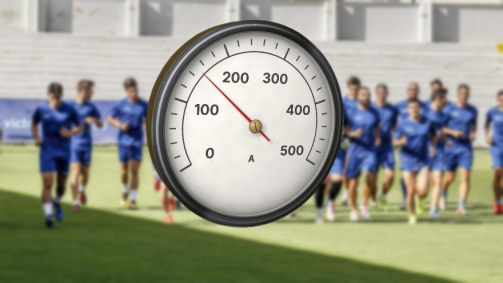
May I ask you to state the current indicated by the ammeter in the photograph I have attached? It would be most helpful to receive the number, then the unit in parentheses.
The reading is 150 (A)
